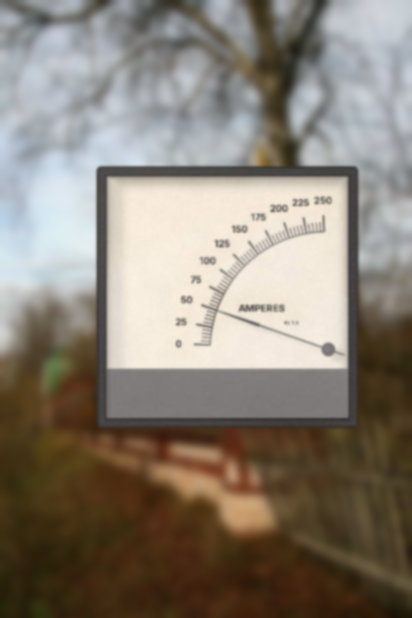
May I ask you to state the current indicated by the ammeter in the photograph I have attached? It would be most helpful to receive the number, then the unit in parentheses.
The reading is 50 (A)
